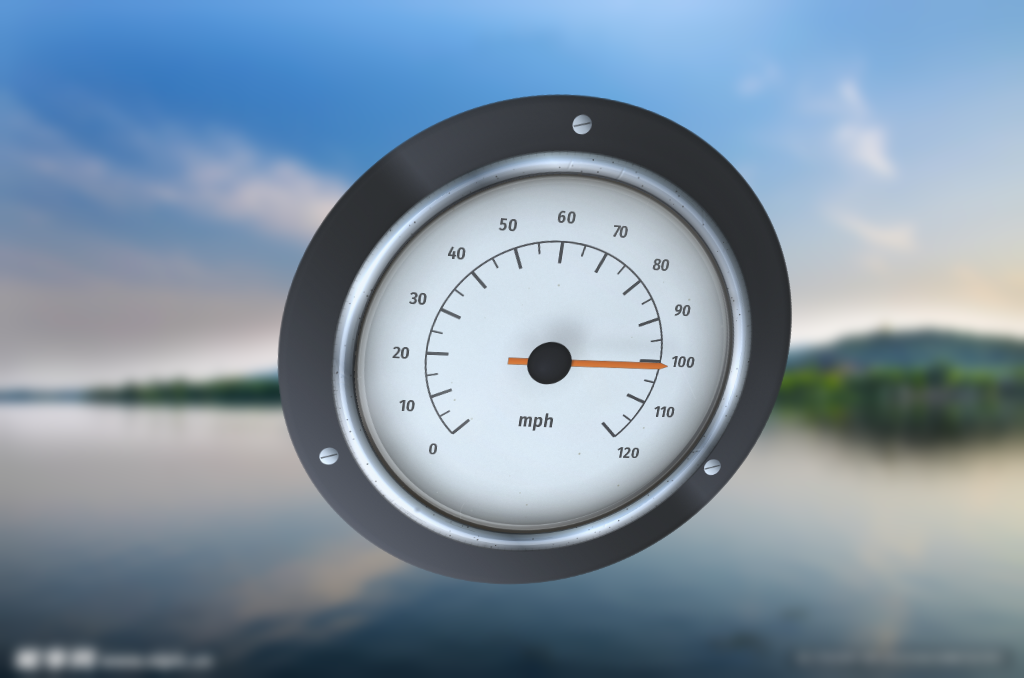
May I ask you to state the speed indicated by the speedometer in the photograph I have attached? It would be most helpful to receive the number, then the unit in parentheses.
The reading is 100 (mph)
